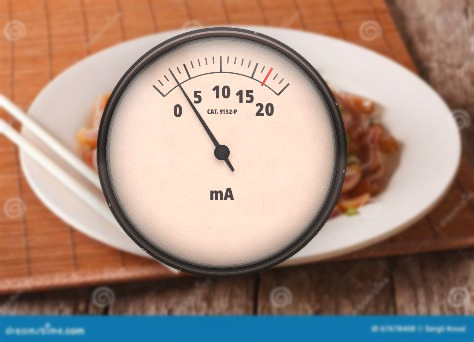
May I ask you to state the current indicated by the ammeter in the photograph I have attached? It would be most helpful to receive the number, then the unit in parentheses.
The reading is 3 (mA)
